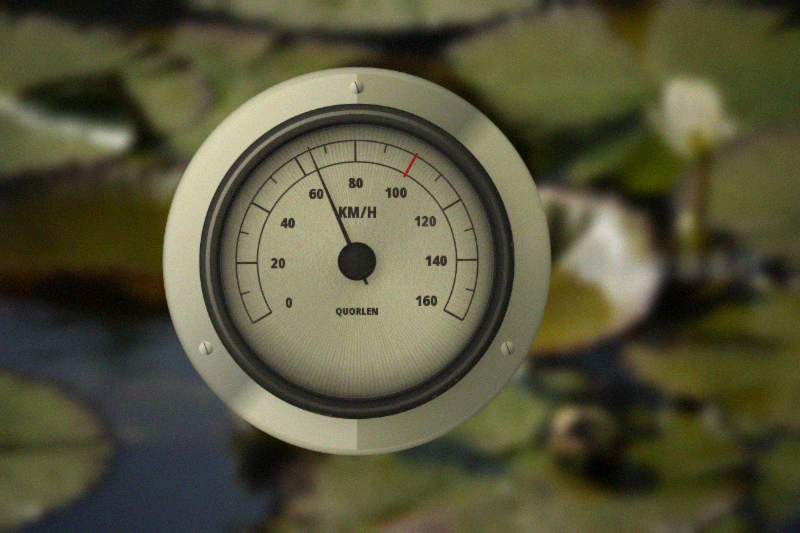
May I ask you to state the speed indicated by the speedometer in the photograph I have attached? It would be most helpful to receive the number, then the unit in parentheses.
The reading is 65 (km/h)
